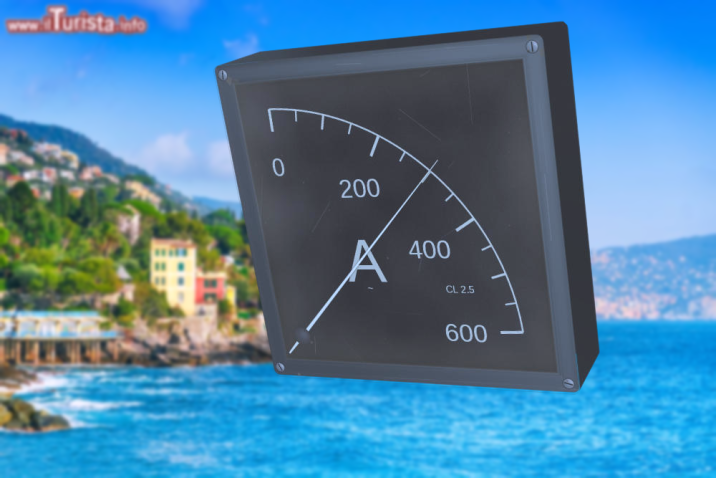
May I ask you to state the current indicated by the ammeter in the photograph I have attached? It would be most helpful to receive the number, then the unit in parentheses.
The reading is 300 (A)
